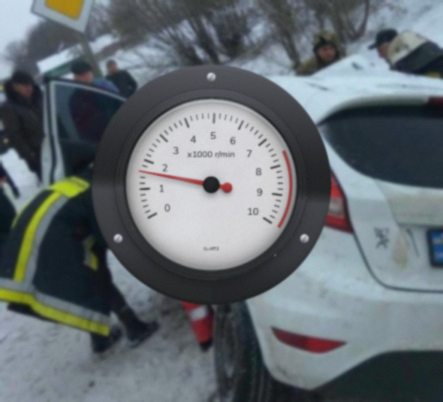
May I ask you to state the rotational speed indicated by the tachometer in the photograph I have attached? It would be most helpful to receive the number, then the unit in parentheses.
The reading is 1600 (rpm)
